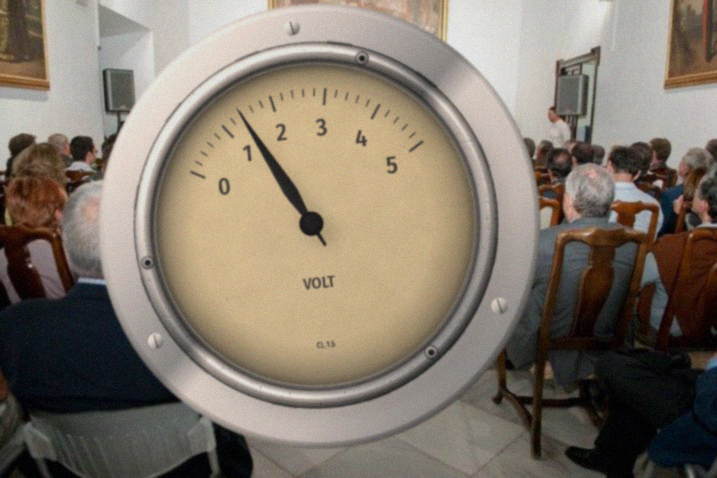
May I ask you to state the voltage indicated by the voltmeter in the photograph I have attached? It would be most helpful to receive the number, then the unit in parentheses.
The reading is 1.4 (V)
